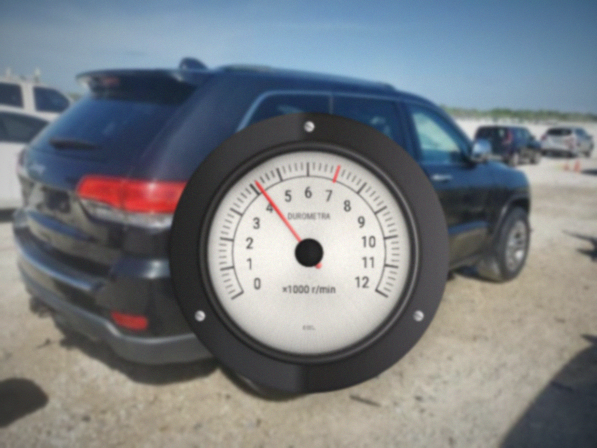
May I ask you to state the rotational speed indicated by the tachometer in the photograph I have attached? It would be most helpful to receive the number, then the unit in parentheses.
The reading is 4200 (rpm)
